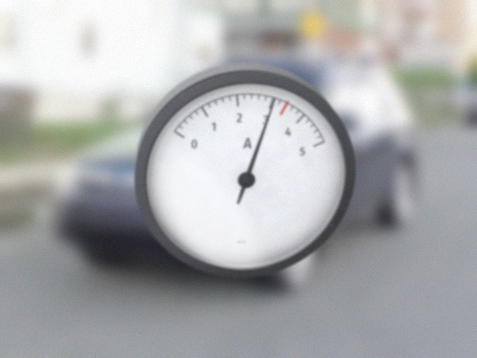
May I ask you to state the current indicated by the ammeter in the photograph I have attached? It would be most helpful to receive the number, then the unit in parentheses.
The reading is 3 (A)
